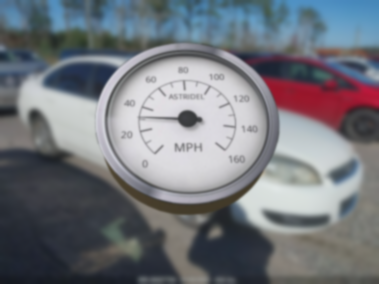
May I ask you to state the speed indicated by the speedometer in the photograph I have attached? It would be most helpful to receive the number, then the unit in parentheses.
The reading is 30 (mph)
